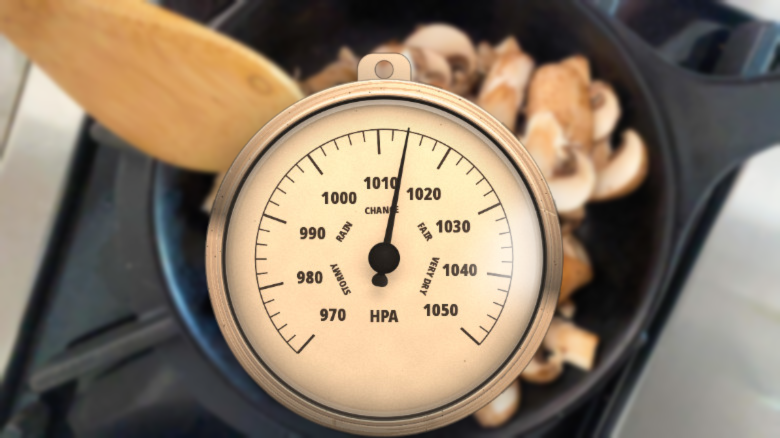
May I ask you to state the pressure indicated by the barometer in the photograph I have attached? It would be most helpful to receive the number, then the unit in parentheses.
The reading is 1014 (hPa)
